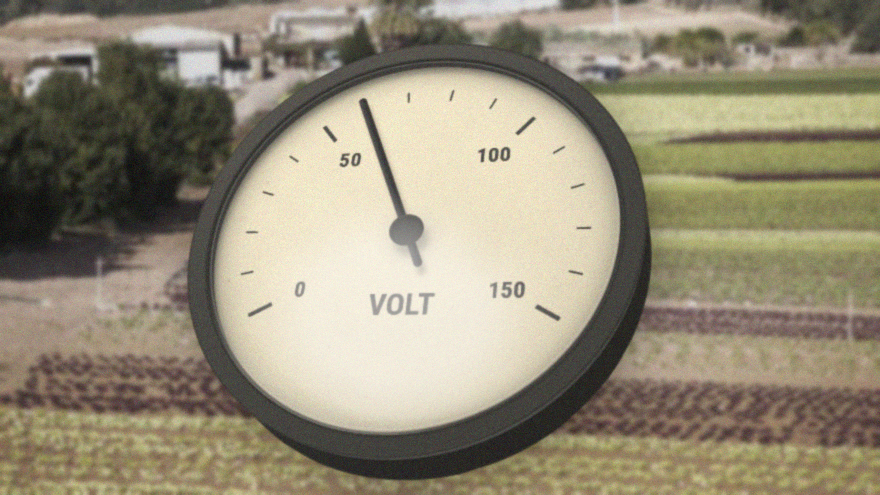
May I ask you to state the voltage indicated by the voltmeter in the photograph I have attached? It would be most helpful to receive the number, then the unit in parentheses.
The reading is 60 (V)
